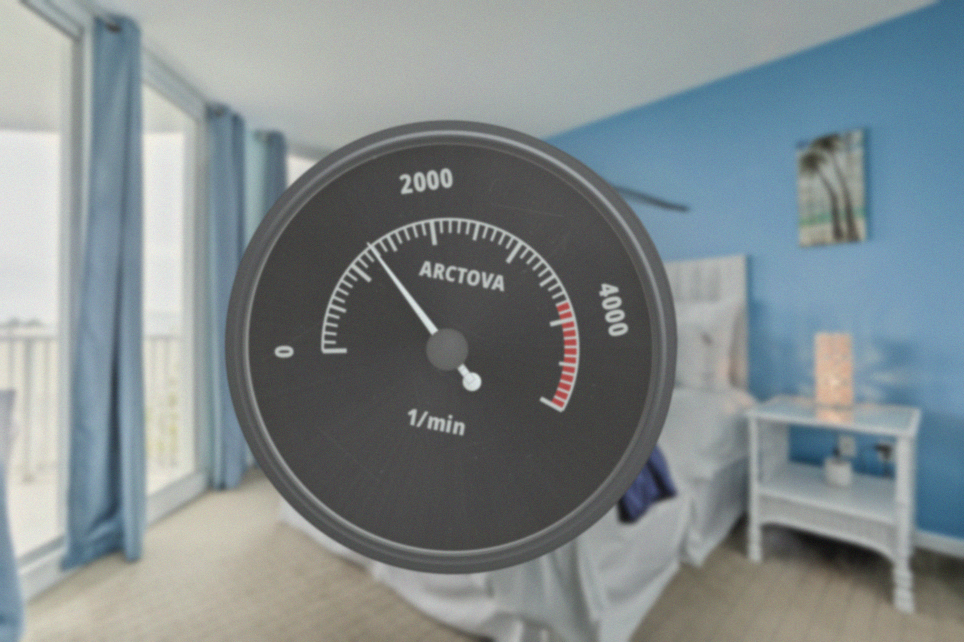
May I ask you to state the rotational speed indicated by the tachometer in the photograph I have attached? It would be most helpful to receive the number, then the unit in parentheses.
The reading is 1300 (rpm)
